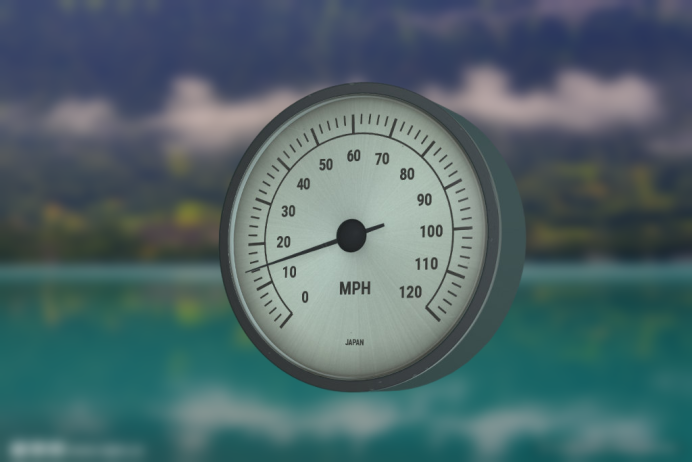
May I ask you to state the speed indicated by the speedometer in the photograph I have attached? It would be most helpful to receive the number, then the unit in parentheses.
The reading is 14 (mph)
